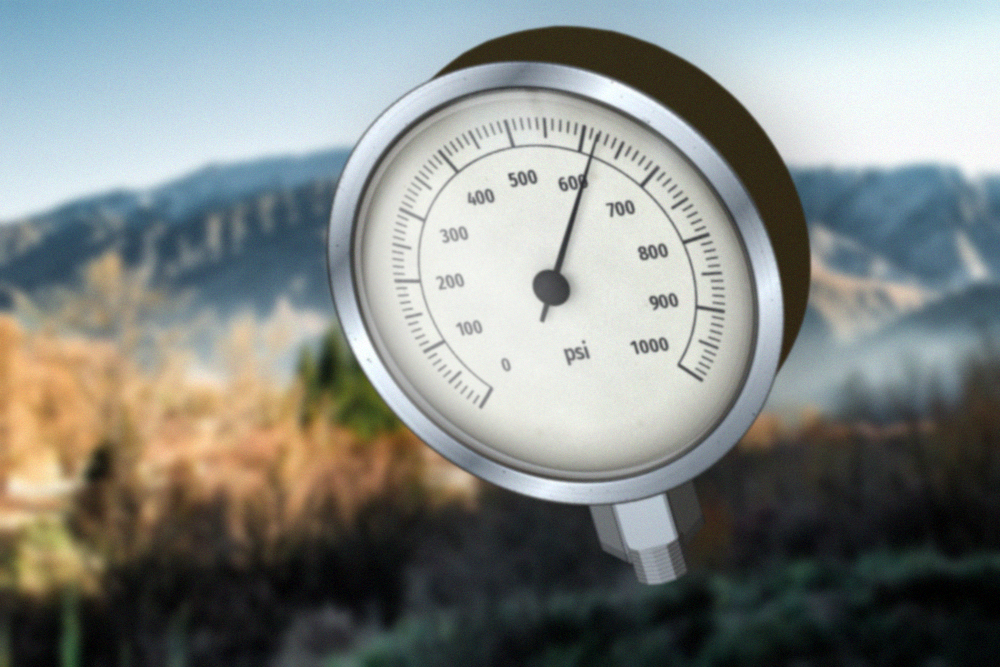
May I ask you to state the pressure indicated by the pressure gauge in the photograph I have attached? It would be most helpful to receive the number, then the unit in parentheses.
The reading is 620 (psi)
